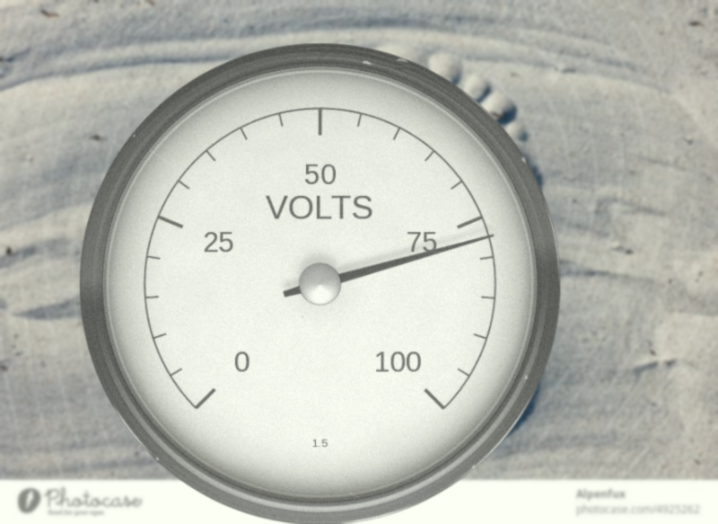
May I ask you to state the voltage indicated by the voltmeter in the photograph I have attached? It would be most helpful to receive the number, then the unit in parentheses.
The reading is 77.5 (V)
